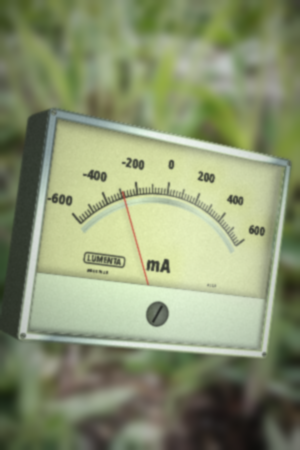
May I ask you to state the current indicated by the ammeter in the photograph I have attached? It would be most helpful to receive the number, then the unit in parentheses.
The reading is -300 (mA)
